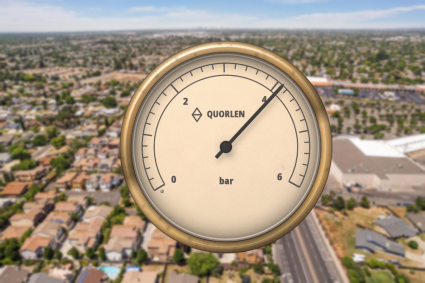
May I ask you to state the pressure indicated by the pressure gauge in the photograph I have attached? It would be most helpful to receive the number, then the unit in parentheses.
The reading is 4.1 (bar)
